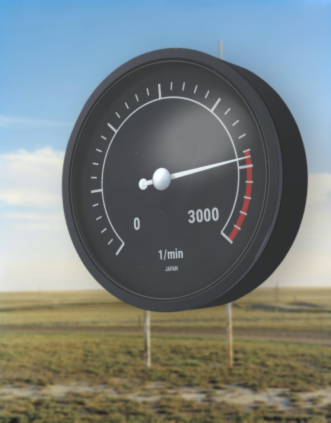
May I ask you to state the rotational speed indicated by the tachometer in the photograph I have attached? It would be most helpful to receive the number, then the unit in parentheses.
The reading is 2450 (rpm)
